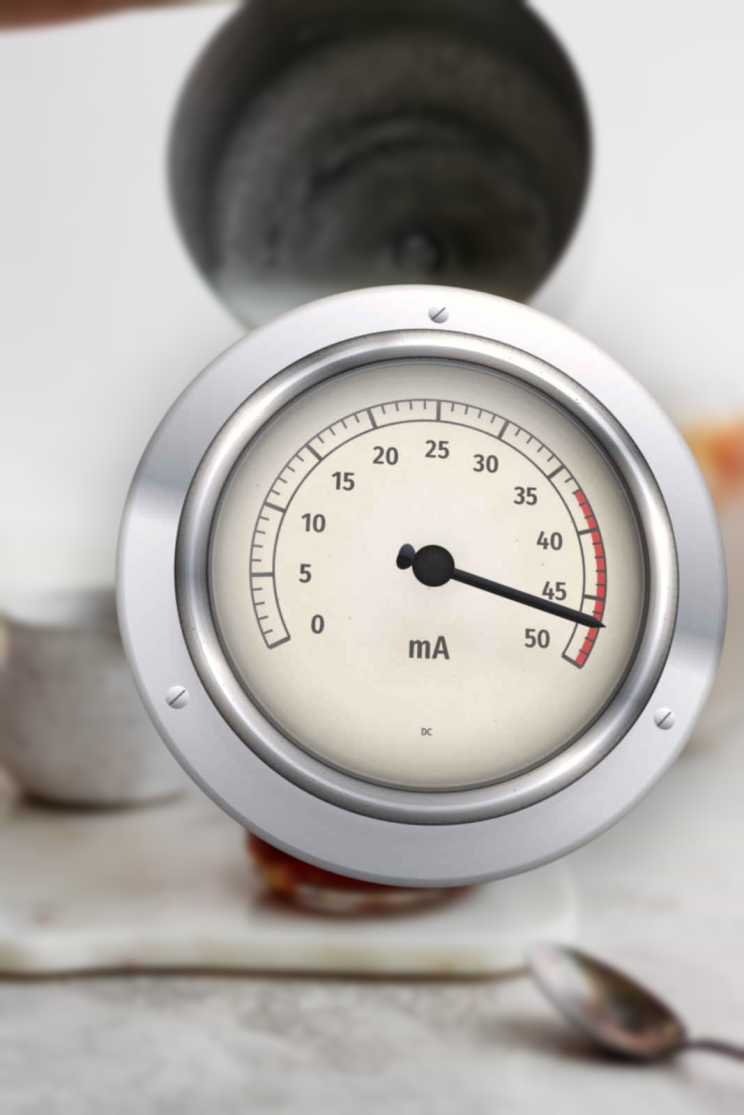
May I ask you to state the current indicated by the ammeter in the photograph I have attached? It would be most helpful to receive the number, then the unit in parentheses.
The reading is 47 (mA)
